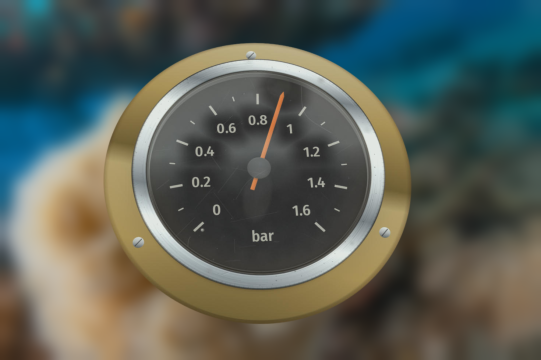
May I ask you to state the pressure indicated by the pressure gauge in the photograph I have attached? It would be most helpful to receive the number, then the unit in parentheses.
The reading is 0.9 (bar)
